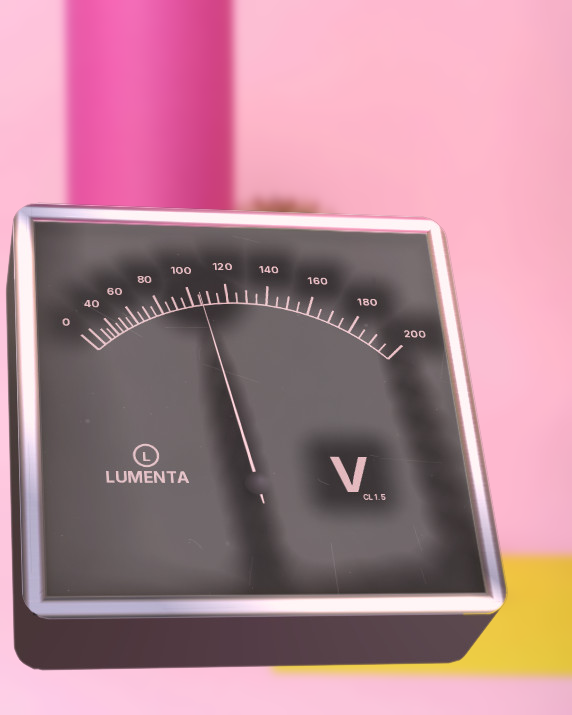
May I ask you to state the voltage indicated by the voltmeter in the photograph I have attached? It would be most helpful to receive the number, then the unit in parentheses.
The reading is 105 (V)
